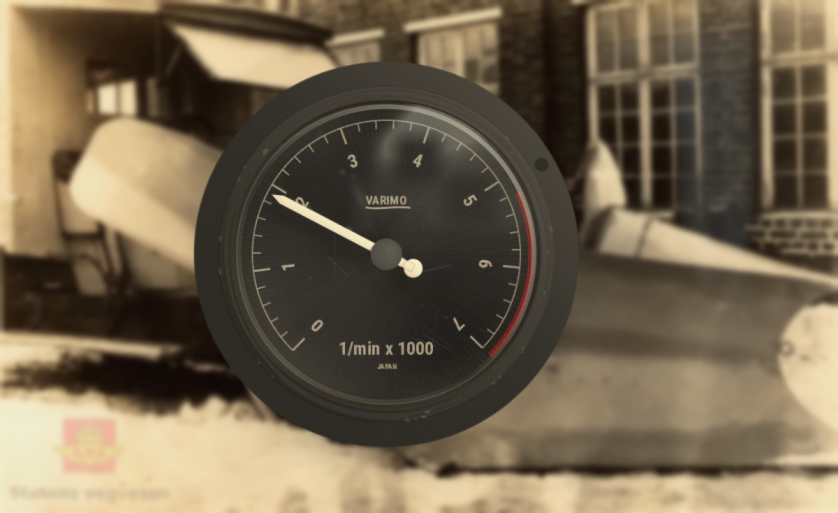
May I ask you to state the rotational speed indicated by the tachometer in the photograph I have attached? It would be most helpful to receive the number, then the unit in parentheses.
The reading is 1900 (rpm)
